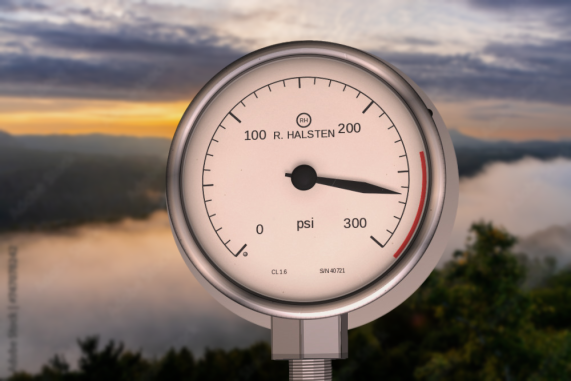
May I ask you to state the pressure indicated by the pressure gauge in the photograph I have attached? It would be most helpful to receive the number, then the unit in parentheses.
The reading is 265 (psi)
